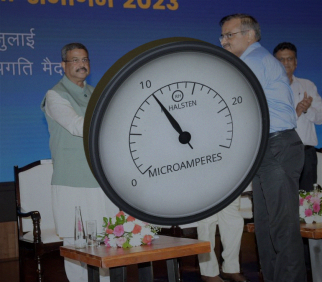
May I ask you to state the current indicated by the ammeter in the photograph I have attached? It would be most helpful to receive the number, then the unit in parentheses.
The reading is 10 (µA)
